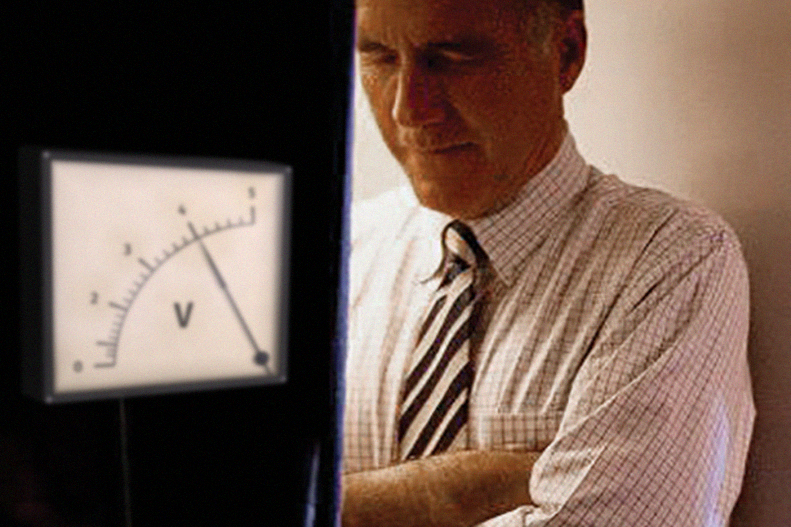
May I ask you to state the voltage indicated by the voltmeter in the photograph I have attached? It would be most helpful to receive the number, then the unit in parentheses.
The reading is 4 (V)
